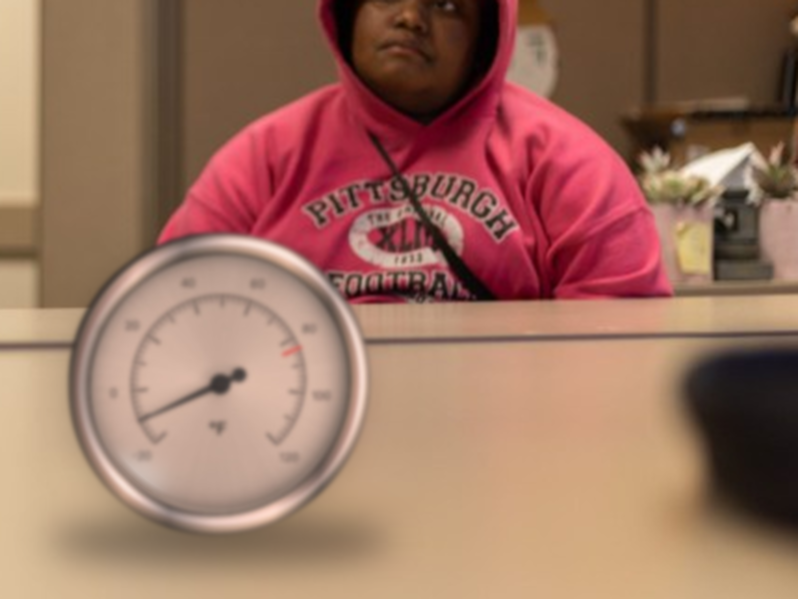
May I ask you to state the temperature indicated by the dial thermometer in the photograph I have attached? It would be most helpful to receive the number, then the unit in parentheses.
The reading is -10 (°F)
